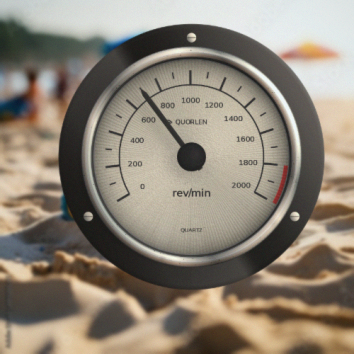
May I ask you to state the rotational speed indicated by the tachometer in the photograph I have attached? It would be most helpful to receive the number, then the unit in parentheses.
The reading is 700 (rpm)
